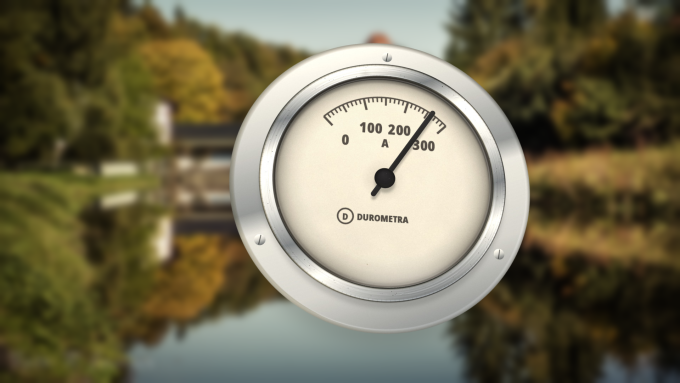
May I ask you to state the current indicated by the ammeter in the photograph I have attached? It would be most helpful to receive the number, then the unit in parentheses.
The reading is 260 (A)
